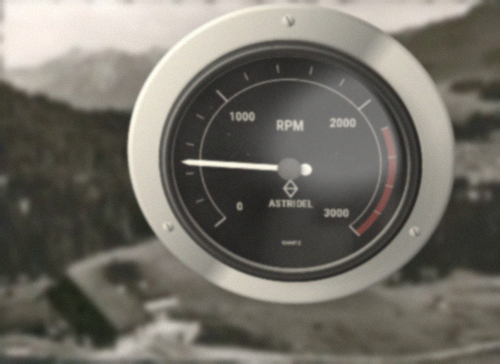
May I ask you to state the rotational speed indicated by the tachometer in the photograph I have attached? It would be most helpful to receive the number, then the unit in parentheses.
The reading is 500 (rpm)
